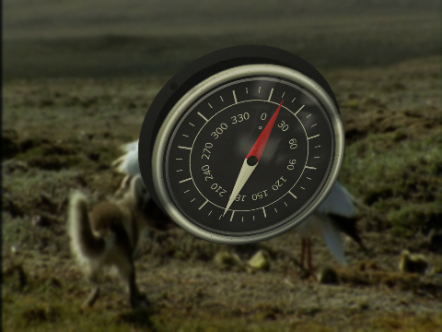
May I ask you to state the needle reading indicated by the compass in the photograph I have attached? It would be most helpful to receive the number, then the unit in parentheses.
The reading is 10 (°)
